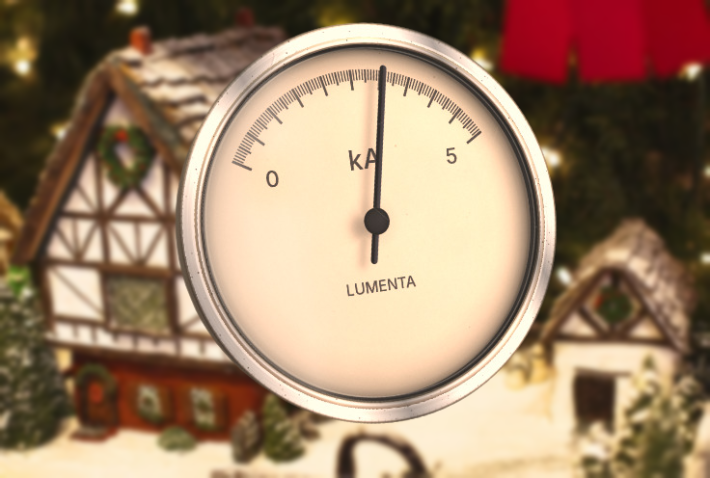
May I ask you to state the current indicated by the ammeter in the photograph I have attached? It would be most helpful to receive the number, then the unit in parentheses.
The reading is 3 (kA)
